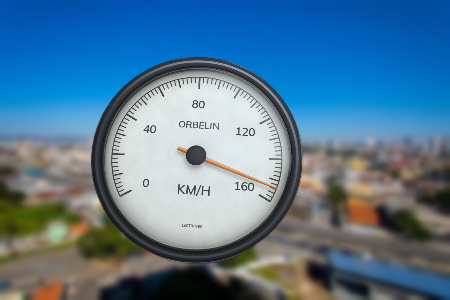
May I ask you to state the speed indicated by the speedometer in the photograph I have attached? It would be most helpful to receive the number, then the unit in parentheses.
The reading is 154 (km/h)
